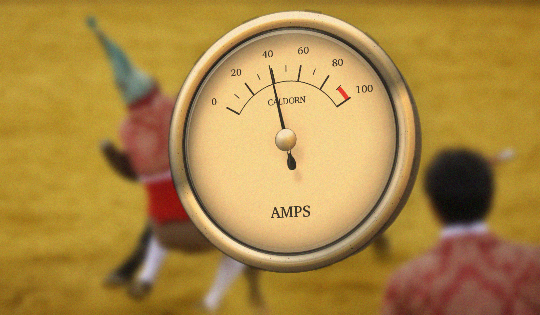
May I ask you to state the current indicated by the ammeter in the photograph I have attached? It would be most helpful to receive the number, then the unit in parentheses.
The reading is 40 (A)
